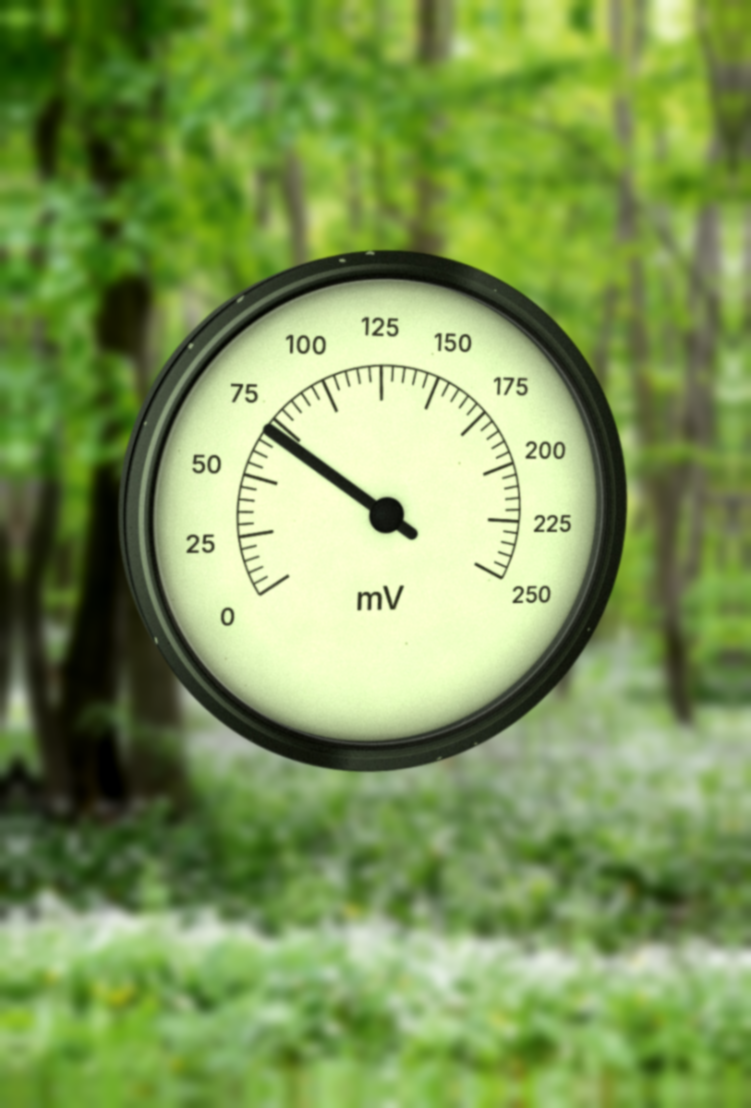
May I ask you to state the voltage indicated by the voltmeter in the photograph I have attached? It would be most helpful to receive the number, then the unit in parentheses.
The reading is 70 (mV)
